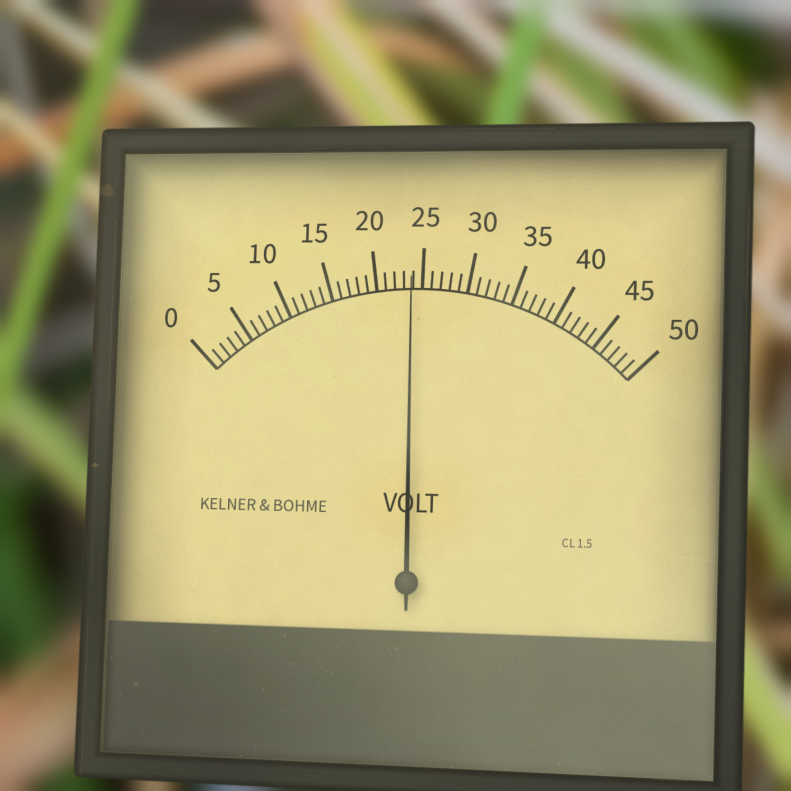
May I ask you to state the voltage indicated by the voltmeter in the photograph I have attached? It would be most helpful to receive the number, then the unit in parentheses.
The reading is 24 (V)
